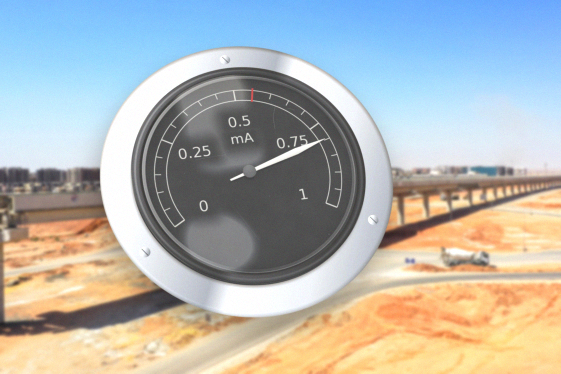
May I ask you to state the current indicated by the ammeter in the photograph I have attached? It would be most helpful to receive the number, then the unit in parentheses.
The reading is 0.8 (mA)
